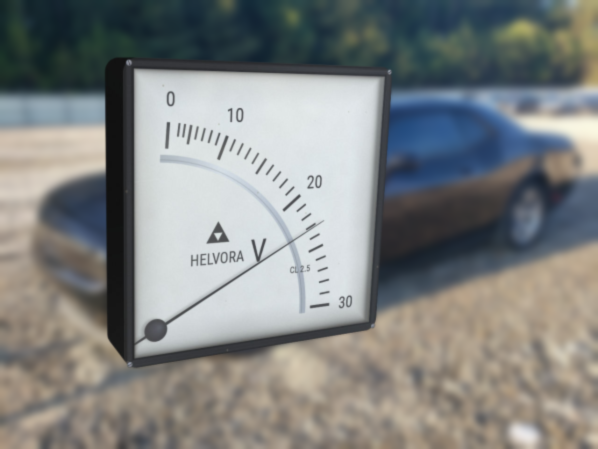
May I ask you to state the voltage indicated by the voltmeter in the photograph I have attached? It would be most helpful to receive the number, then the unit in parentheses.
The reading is 23 (V)
